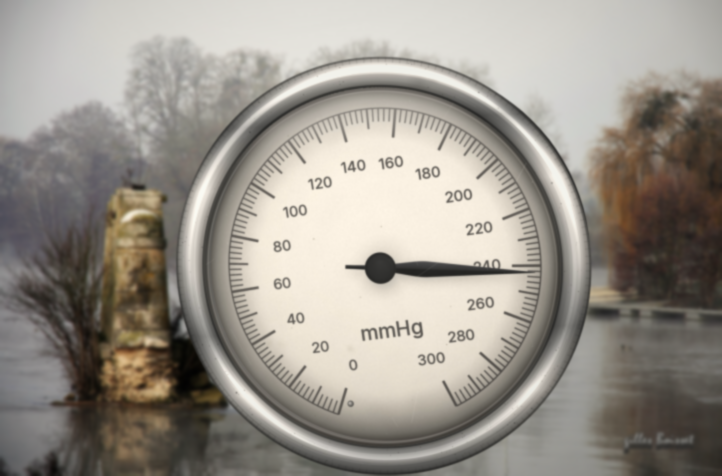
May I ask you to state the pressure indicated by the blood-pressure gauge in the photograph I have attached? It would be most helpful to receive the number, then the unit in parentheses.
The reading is 242 (mmHg)
